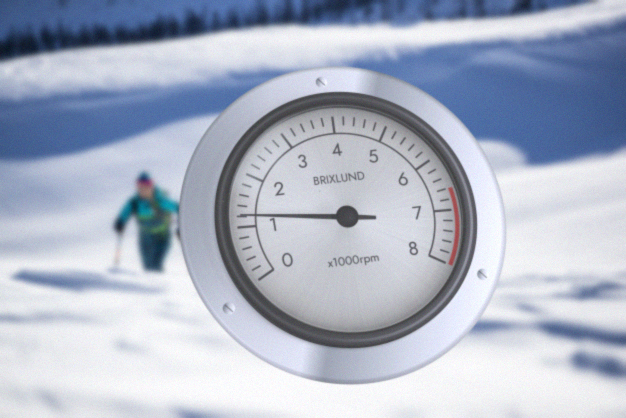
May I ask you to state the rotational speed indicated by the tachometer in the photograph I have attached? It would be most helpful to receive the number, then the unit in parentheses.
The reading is 1200 (rpm)
